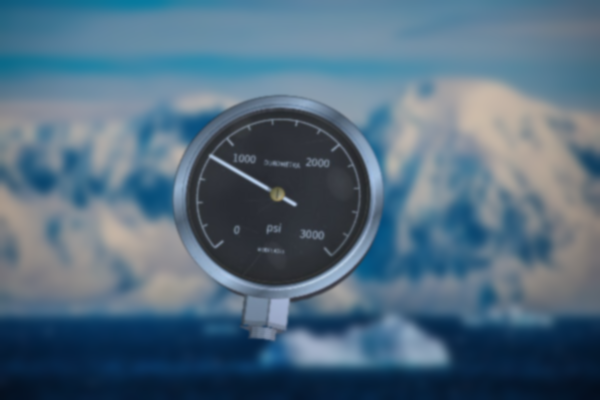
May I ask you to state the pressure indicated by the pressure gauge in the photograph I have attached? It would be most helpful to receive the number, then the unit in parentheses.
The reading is 800 (psi)
